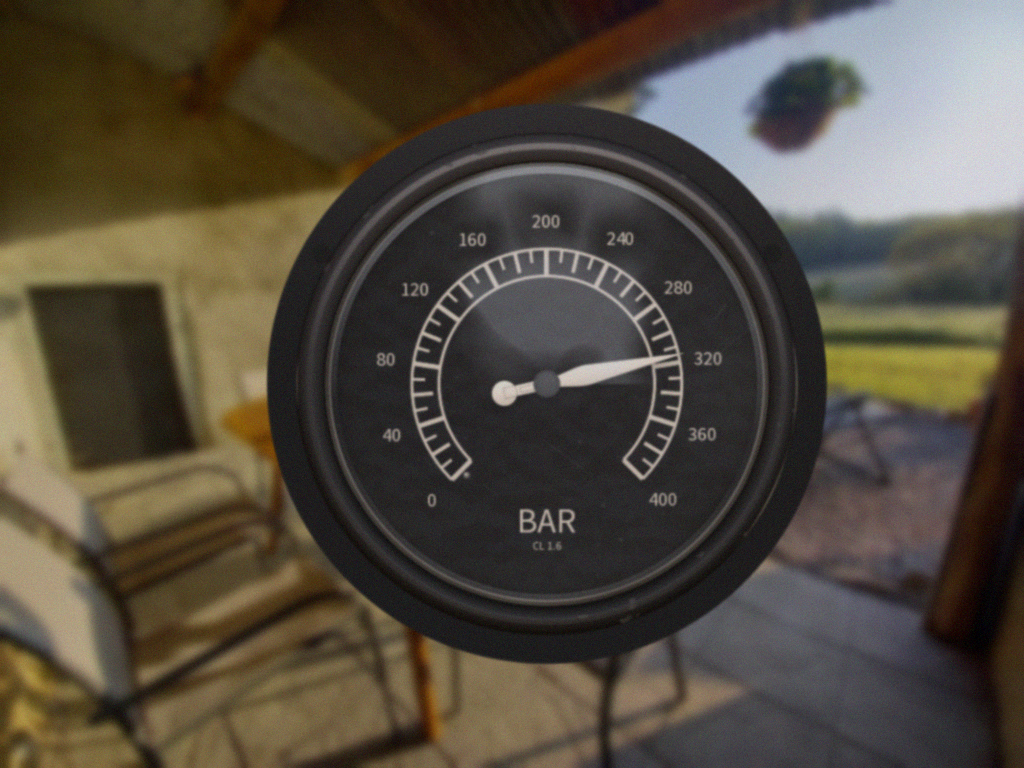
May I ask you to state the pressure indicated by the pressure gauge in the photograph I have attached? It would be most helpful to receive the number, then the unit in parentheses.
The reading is 315 (bar)
